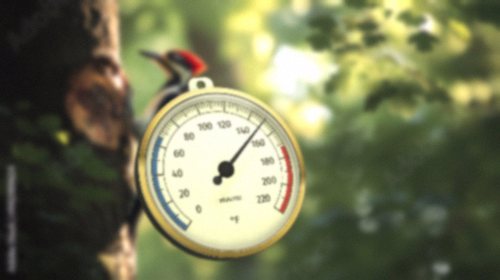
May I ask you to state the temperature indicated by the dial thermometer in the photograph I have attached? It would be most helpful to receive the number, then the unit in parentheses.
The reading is 150 (°F)
